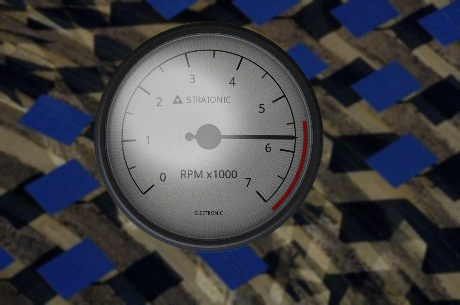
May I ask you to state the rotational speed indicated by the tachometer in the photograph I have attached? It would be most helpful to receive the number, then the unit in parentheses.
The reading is 5750 (rpm)
